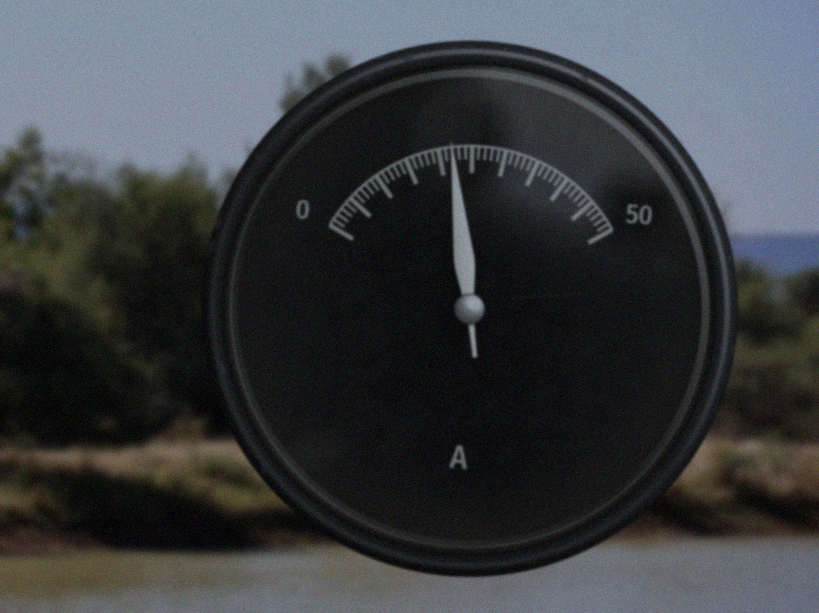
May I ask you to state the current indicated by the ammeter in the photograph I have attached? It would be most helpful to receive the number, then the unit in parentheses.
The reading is 22 (A)
